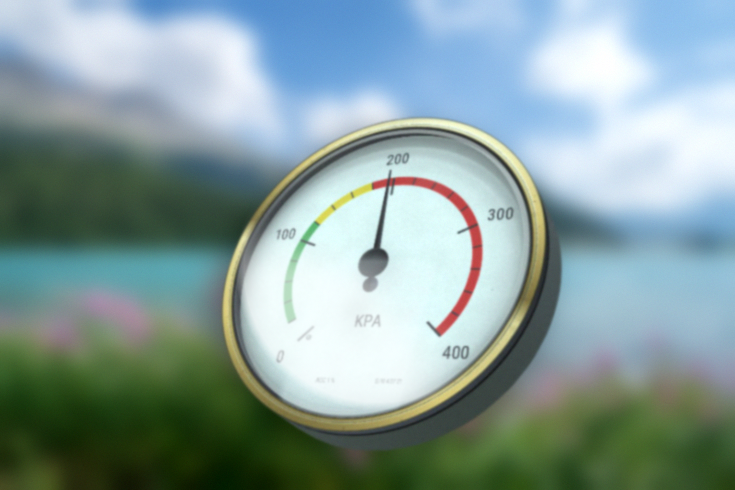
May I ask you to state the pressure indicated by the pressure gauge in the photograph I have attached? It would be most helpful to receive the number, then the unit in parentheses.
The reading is 200 (kPa)
